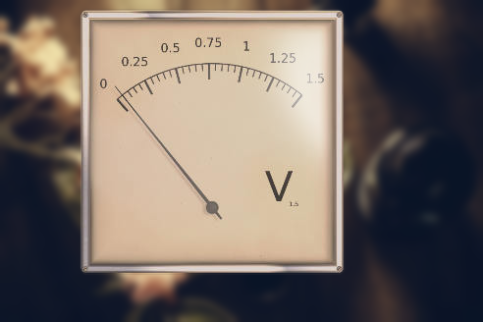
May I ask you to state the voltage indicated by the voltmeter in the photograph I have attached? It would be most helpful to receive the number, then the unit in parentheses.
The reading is 0.05 (V)
